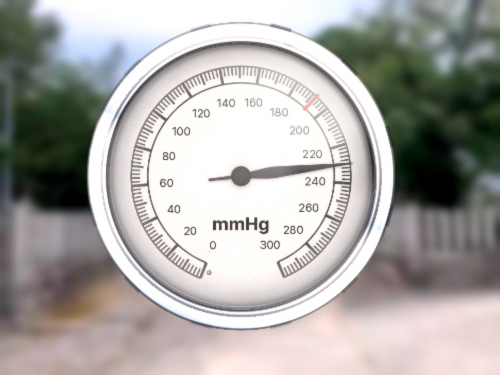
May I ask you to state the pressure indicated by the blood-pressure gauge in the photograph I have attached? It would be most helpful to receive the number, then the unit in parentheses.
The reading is 230 (mmHg)
